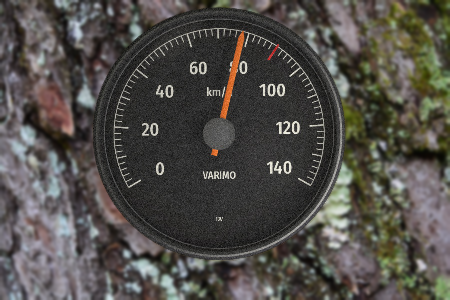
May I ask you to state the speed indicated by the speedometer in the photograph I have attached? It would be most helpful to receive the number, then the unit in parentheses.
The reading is 78 (km/h)
